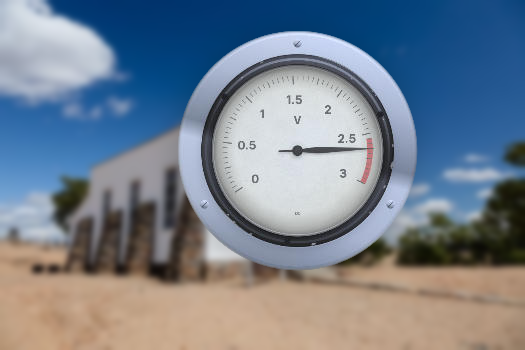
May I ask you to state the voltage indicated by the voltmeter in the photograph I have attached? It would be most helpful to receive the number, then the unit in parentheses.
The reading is 2.65 (V)
